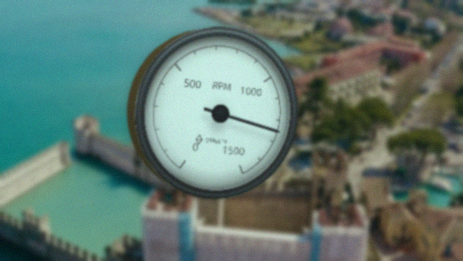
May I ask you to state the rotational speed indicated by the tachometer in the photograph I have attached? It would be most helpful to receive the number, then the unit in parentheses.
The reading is 1250 (rpm)
